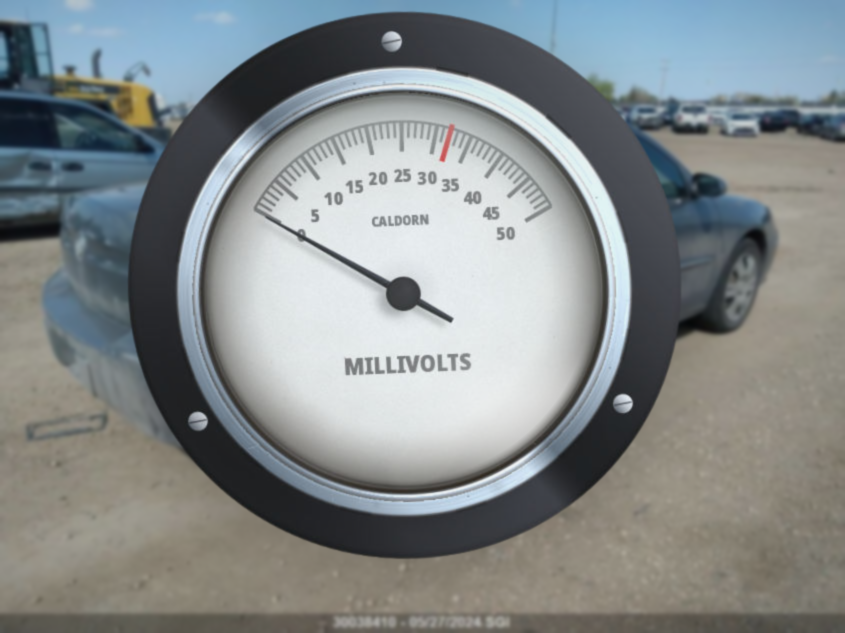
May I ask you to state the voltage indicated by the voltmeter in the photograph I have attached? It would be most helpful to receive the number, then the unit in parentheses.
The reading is 0 (mV)
